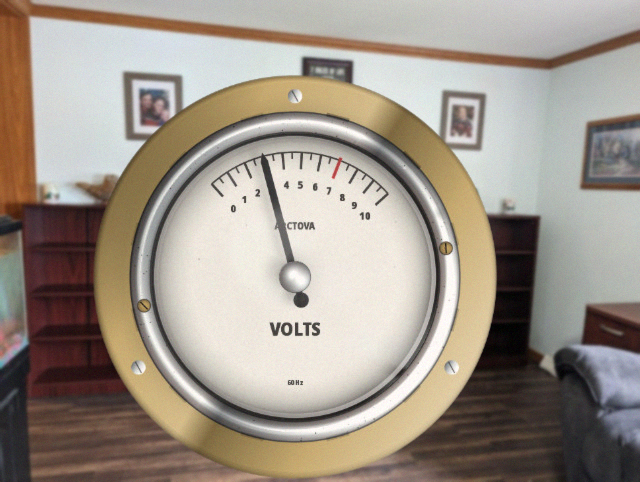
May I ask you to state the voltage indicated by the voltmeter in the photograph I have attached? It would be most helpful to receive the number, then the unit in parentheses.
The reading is 3 (V)
